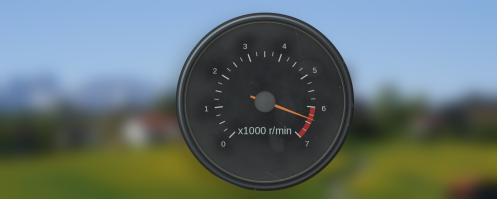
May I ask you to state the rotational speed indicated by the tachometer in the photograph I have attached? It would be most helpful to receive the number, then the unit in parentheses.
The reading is 6375 (rpm)
